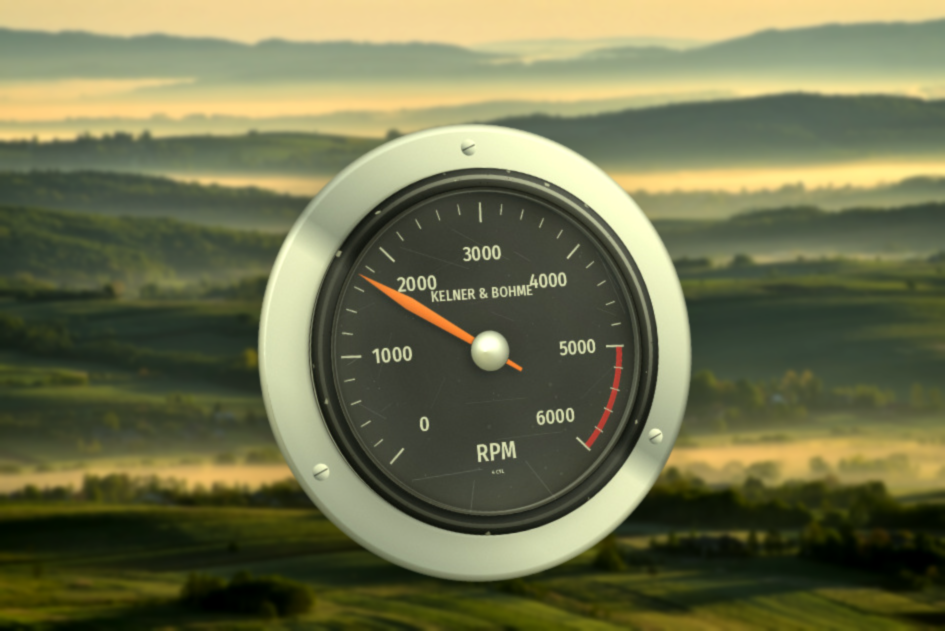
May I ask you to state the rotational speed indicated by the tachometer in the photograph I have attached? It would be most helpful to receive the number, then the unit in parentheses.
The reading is 1700 (rpm)
